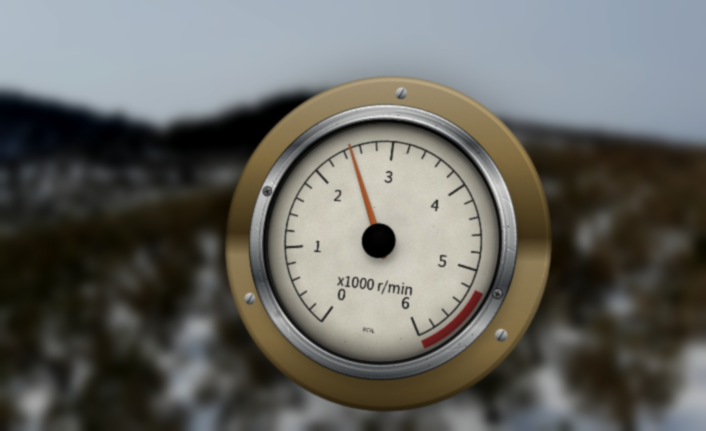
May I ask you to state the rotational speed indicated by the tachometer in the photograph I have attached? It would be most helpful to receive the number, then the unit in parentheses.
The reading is 2500 (rpm)
